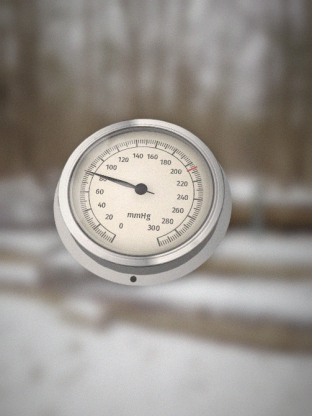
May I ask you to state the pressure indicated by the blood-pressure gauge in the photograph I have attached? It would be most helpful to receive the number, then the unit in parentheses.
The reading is 80 (mmHg)
